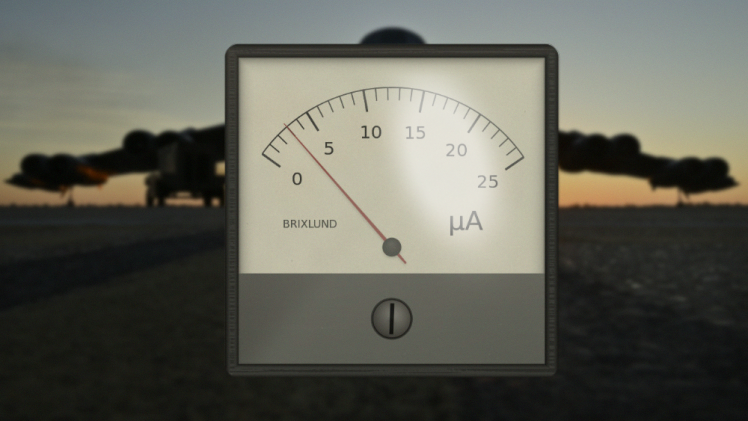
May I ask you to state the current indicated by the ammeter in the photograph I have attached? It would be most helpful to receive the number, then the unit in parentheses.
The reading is 3 (µA)
